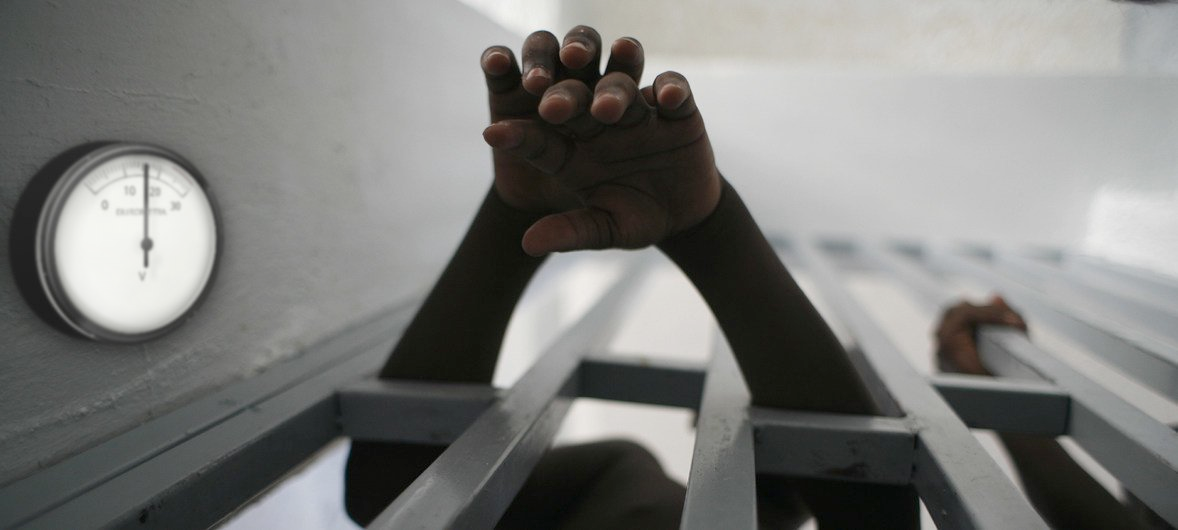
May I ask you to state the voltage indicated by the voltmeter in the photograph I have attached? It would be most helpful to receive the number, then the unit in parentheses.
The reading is 15 (V)
